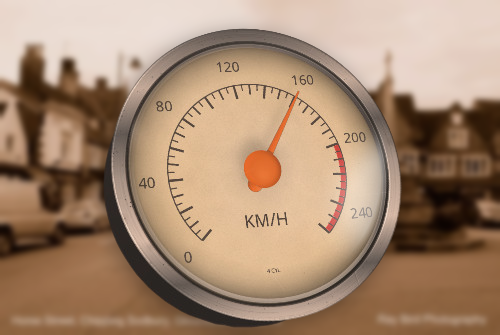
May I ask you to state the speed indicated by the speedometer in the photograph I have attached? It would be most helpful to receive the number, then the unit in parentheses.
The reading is 160 (km/h)
